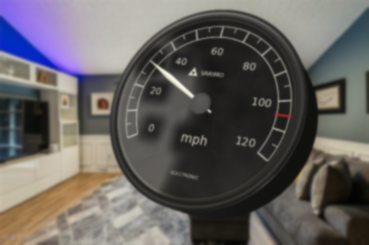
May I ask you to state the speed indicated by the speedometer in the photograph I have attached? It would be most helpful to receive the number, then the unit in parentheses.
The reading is 30 (mph)
